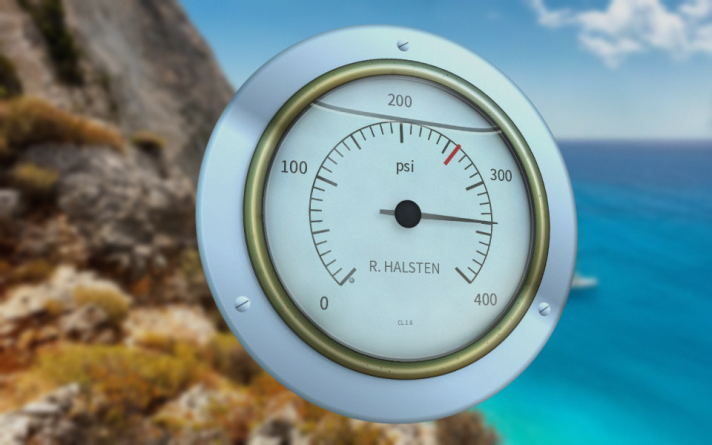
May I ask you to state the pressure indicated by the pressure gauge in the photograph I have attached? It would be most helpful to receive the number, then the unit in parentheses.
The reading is 340 (psi)
